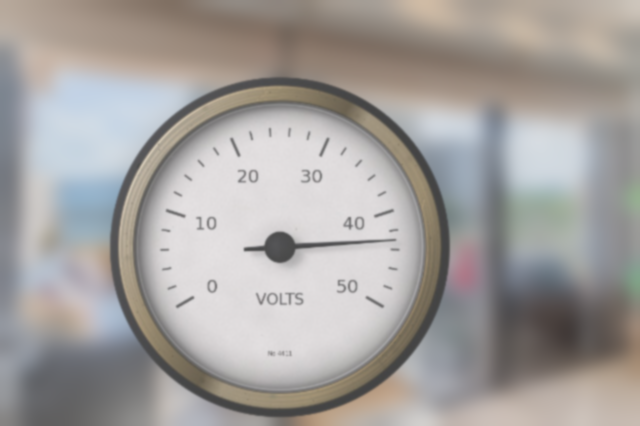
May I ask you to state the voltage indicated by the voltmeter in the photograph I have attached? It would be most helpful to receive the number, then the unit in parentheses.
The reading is 43 (V)
